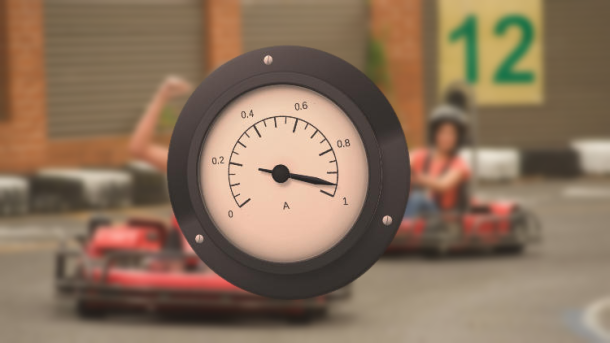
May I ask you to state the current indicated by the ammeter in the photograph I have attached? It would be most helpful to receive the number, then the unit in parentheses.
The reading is 0.95 (A)
